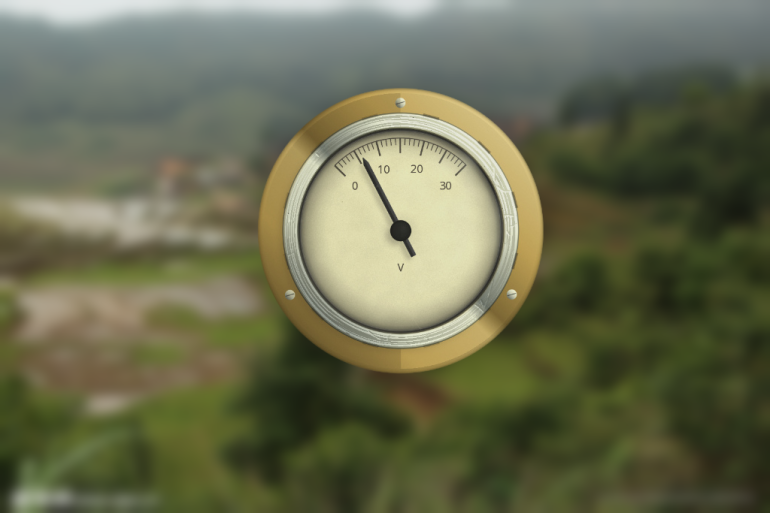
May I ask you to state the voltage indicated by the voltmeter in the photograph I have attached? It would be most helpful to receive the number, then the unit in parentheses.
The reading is 6 (V)
